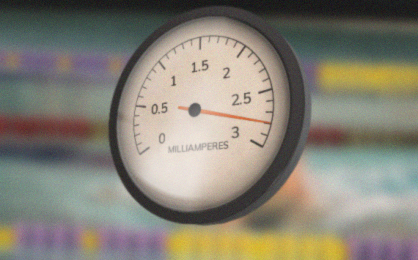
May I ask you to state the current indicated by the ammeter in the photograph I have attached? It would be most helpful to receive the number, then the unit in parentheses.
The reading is 2.8 (mA)
